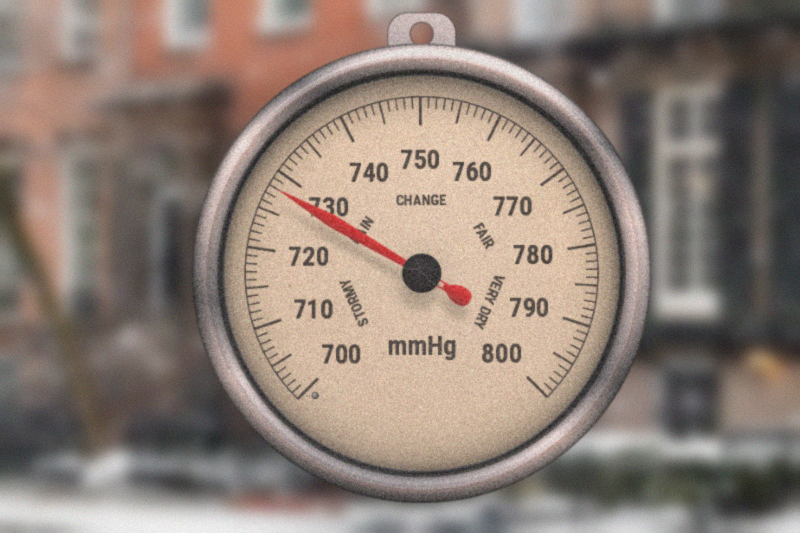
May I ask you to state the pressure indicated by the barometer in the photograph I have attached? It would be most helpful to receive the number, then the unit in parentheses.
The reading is 728 (mmHg)
